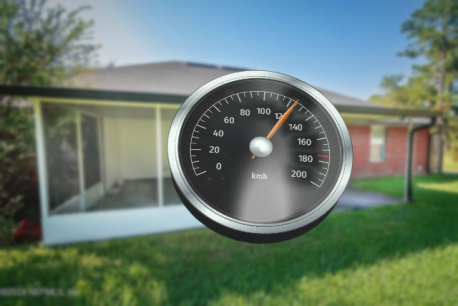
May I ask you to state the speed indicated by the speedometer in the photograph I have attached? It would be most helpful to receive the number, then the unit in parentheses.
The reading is 125 (km/h)
